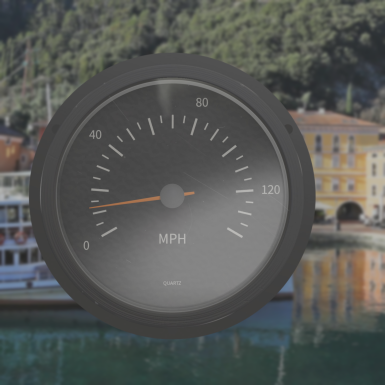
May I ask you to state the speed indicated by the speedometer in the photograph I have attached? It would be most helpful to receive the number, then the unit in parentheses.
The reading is 12.5 (mph)
